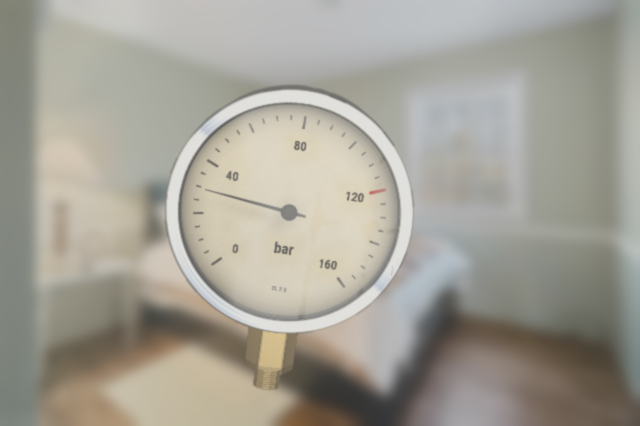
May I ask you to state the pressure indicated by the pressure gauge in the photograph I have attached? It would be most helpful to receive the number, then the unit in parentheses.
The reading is 30 (bar)
